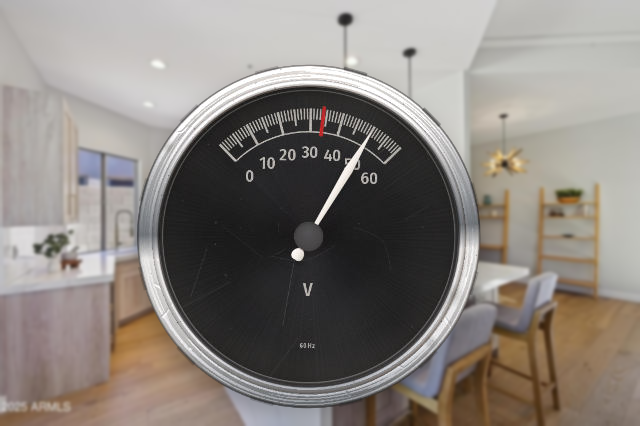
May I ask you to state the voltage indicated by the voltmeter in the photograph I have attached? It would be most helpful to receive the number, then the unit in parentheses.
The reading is 50 (V)
